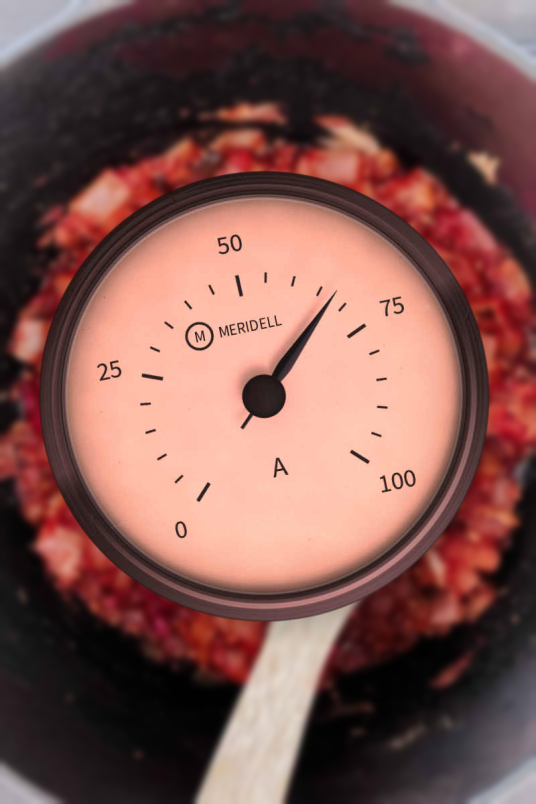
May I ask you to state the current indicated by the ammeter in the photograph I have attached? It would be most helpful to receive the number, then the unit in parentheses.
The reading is 67.5 (A)
